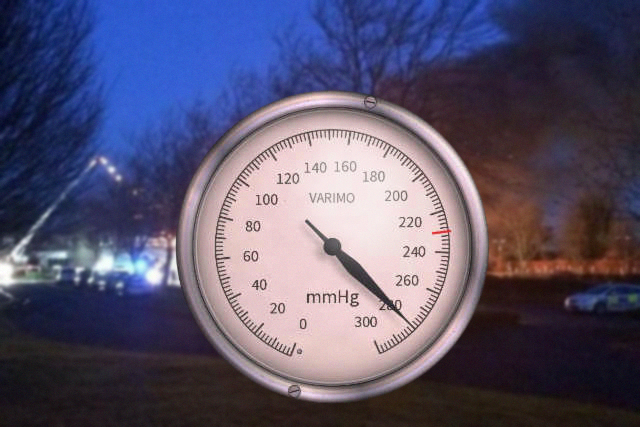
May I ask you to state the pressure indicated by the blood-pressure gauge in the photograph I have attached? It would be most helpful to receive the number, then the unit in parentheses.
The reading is 280 (mmHg)
